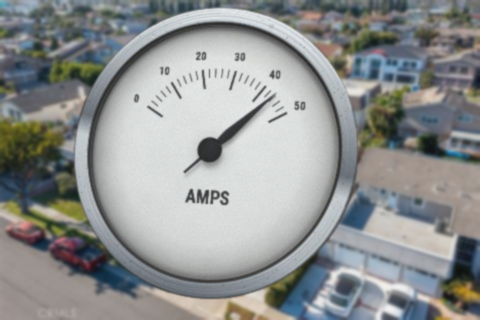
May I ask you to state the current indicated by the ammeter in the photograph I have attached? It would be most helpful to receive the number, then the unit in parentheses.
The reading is 44 (A)
